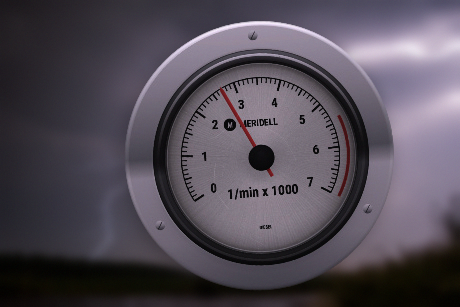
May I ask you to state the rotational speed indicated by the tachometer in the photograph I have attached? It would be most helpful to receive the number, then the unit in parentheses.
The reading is 2700 (rpm)
